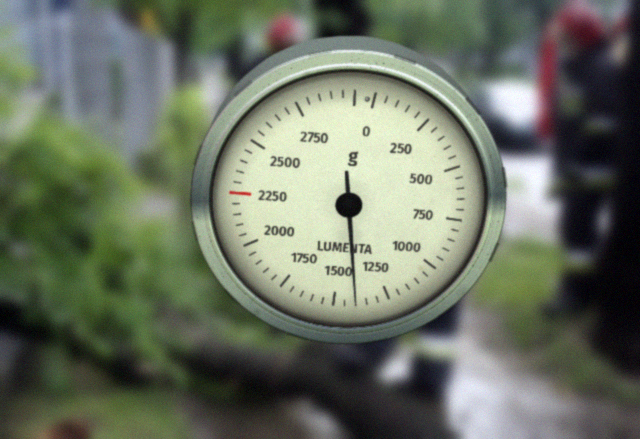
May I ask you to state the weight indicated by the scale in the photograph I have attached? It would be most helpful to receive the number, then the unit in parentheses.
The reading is 1400 (g)
